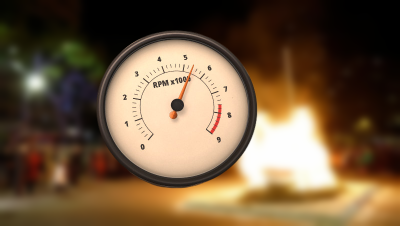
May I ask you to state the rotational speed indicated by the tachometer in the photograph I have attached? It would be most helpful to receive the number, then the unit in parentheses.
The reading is 5400 (rpm)
